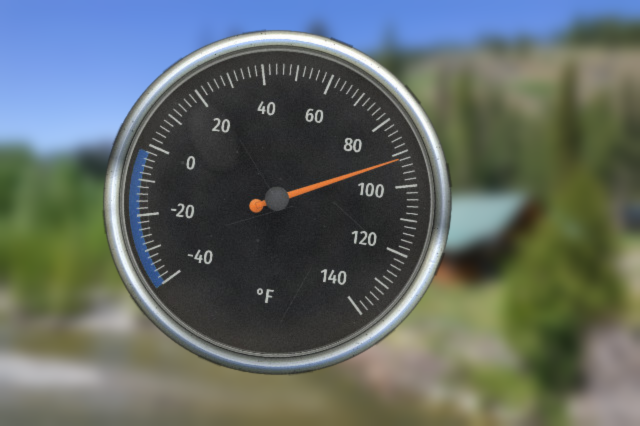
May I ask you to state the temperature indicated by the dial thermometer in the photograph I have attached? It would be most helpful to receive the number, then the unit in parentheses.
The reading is 92 (°F)
